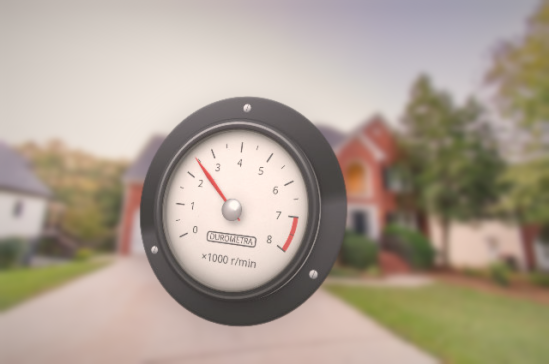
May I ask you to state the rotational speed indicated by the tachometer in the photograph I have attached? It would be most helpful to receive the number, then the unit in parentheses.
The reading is 2500 (rpm)
